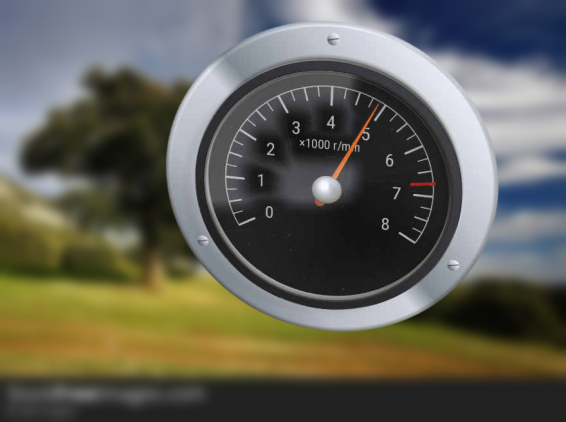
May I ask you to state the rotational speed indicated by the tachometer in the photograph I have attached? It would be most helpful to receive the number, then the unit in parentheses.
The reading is 4875 (rpm)
